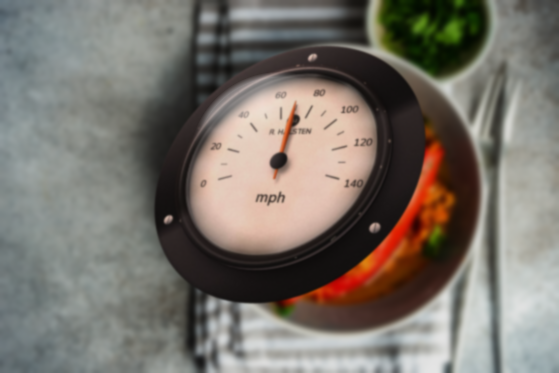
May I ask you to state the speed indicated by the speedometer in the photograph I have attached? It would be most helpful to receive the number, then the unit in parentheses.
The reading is 70 (mph)
